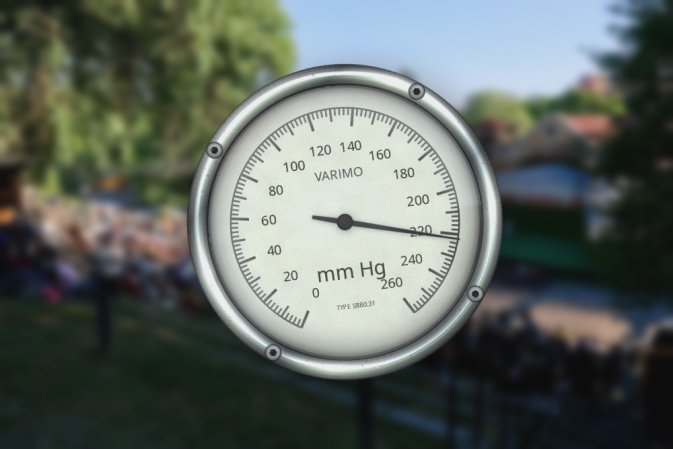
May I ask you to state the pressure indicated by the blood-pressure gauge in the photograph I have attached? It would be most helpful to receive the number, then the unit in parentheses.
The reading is 222 (mmHg)
